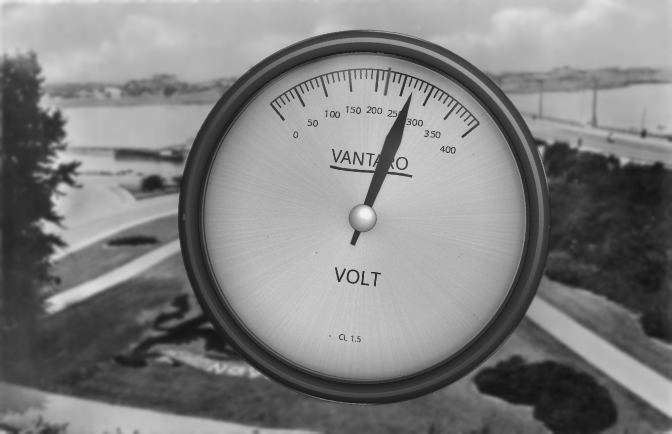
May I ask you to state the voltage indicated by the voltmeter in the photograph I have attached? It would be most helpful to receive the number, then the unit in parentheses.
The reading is 270 (V)
